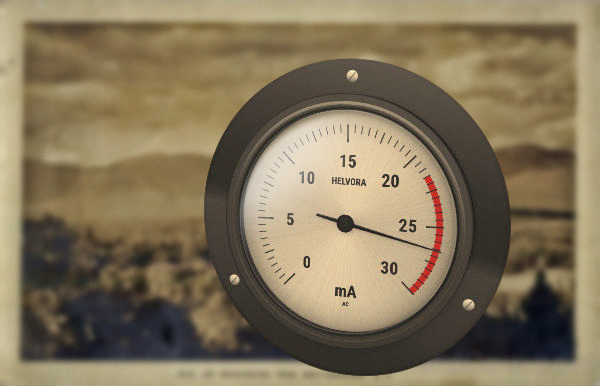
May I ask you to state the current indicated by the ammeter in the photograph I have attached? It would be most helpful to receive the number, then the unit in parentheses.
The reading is 26.5 (mA)
